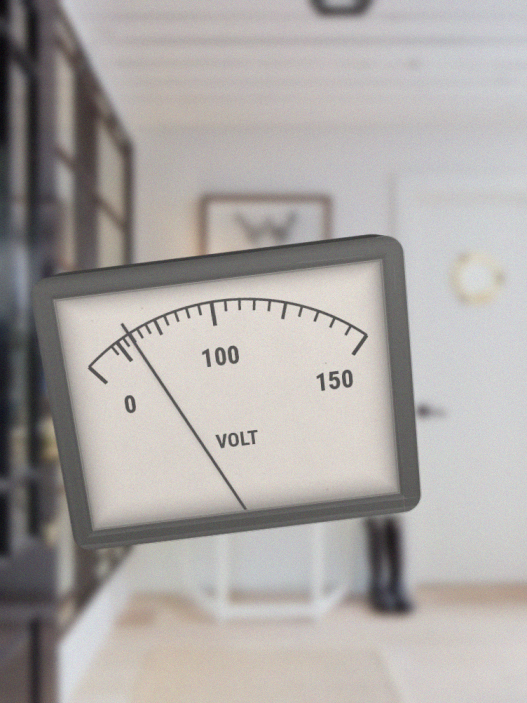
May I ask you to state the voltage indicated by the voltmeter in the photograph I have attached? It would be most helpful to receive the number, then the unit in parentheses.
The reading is 60 (V)
